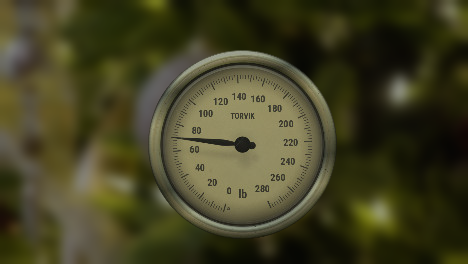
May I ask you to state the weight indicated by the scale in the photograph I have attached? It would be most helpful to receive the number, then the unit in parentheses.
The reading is 70 (lb)
